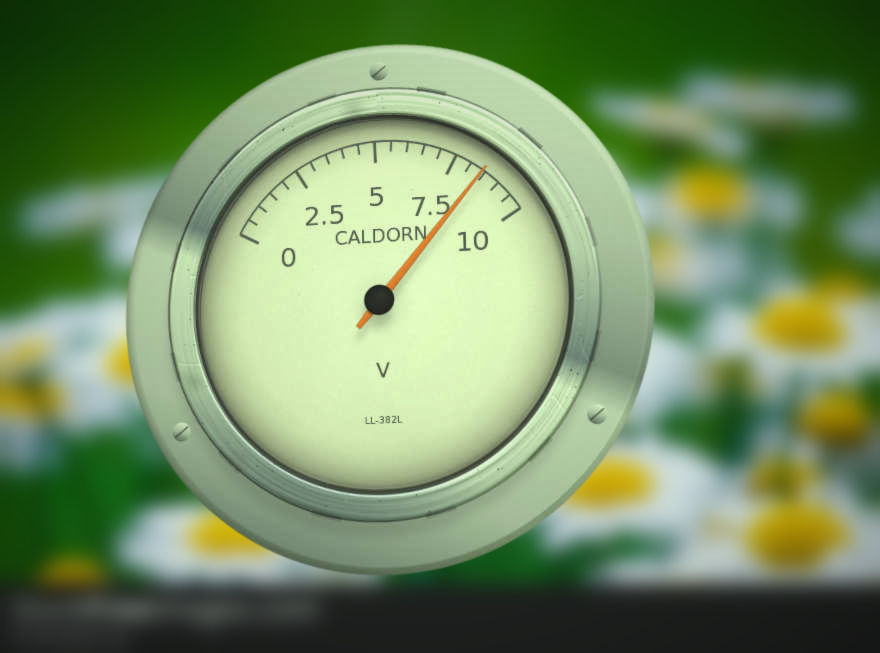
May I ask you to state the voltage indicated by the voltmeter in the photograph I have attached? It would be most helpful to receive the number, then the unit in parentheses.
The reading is 8.5 (V)
